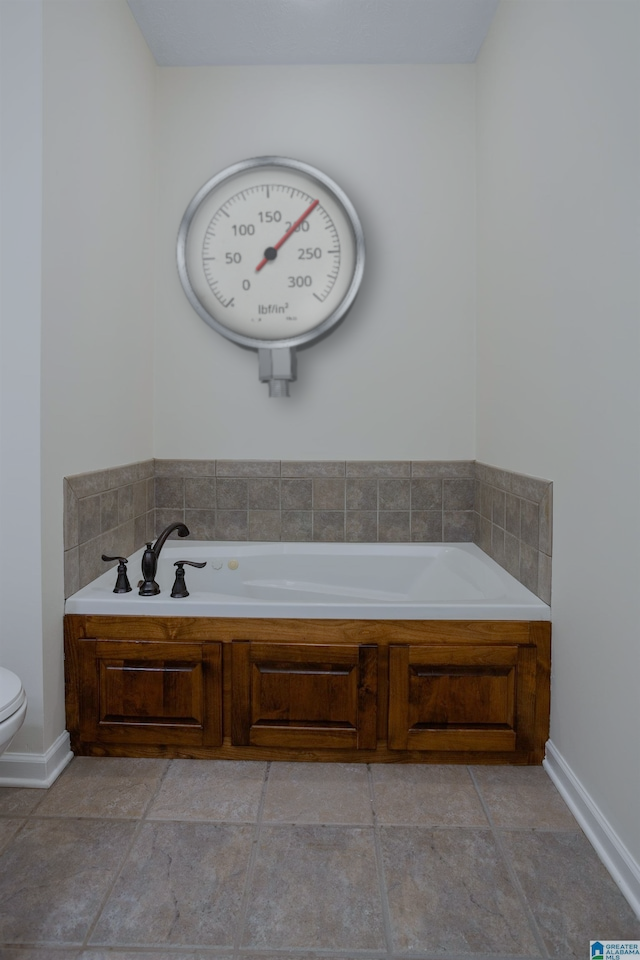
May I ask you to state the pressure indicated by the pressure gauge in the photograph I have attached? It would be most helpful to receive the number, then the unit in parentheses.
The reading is 200 (psi)
